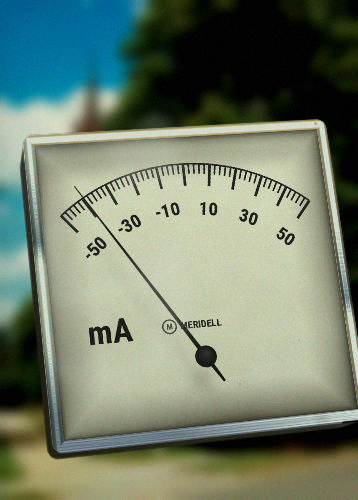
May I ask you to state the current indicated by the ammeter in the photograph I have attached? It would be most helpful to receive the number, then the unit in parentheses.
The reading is -40 (mA)
